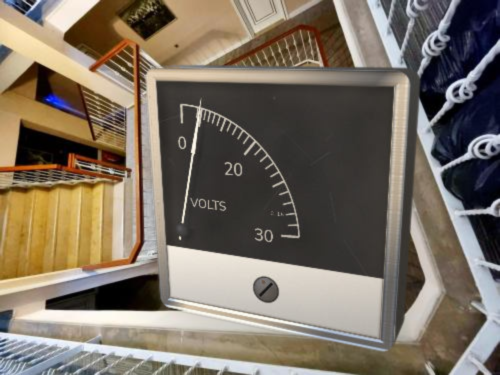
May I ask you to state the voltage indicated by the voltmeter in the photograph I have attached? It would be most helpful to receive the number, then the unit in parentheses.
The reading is 10 (V)
